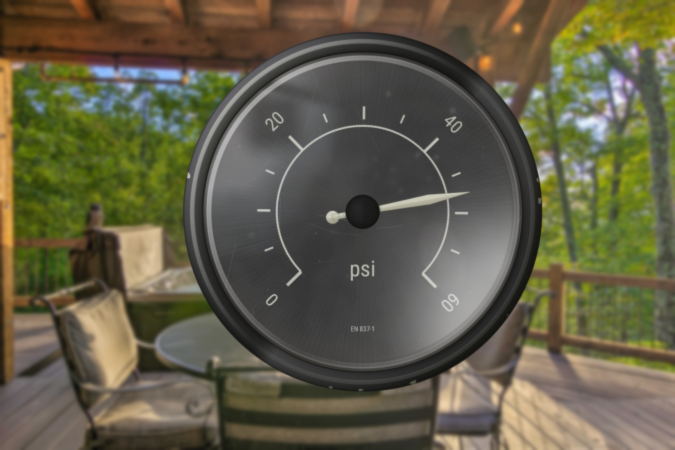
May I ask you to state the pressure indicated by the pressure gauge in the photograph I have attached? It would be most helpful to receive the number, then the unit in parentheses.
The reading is 47.5 (psi)
